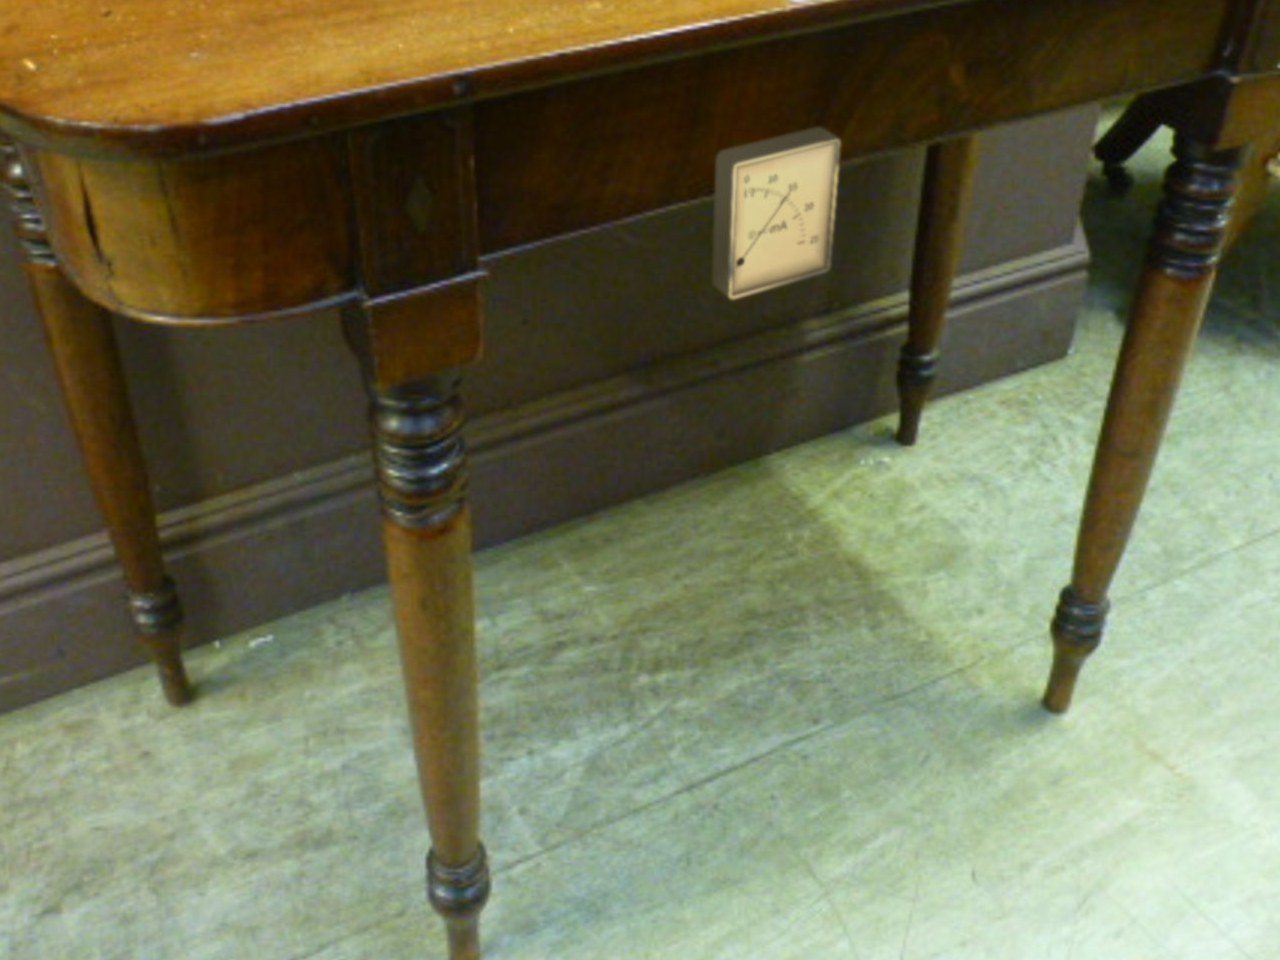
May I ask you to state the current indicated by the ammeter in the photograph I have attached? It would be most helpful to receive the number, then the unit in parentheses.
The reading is 15 (mA)
